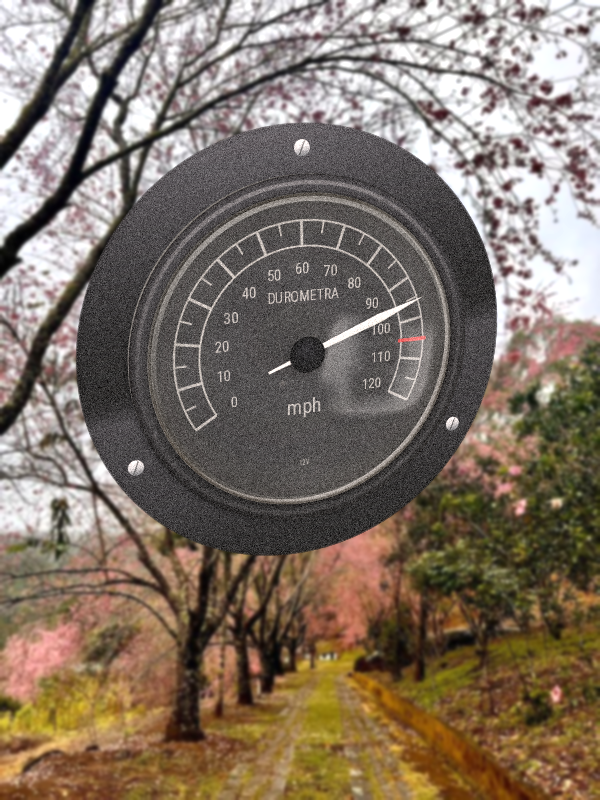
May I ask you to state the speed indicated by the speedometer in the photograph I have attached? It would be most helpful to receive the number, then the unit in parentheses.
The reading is 95 (mph)
